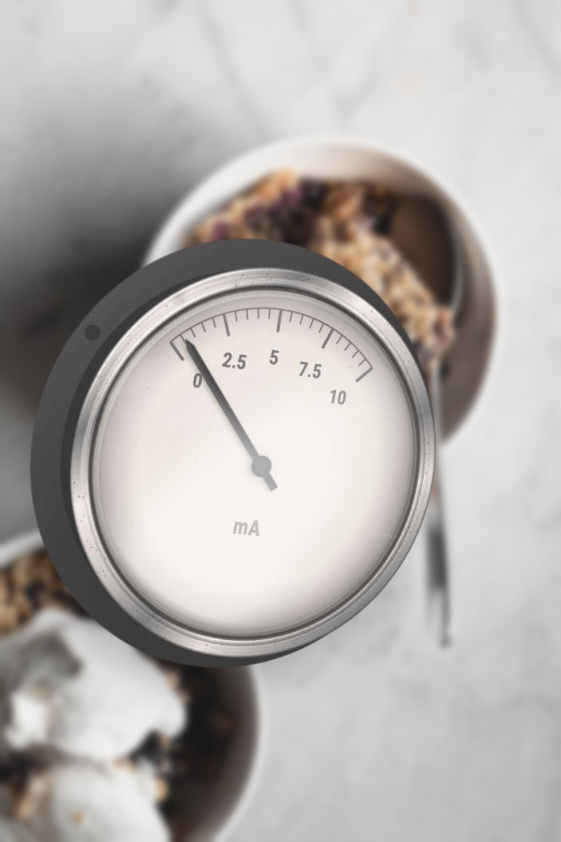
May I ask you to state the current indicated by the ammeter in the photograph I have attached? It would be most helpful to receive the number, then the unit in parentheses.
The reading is 0.5 (mA)
